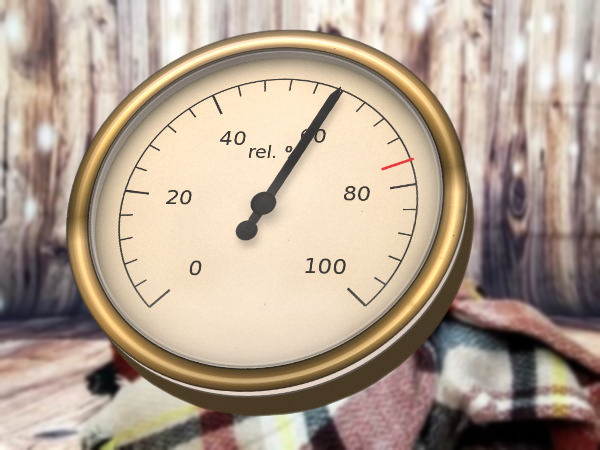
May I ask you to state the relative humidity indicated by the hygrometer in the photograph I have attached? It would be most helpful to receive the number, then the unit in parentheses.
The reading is 60 (%)
